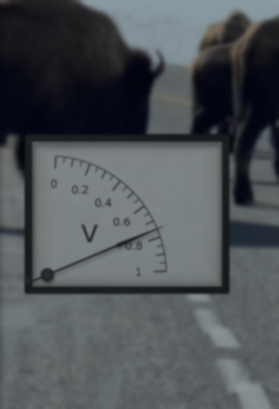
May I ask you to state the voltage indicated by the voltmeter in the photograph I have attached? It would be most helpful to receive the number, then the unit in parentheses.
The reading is 0.75 (V)
